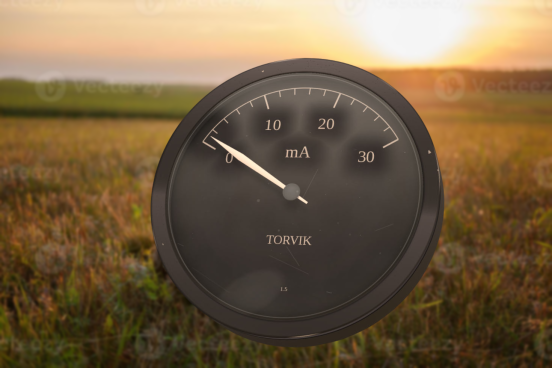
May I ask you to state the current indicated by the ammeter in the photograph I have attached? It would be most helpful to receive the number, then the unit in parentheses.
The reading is 1 (mA)
